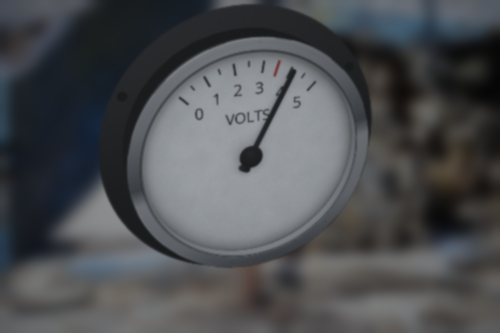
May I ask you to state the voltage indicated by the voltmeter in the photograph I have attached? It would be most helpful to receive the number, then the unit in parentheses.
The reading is 4 (V)
